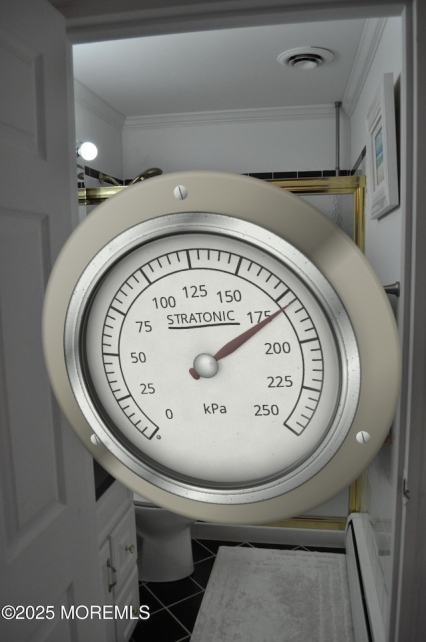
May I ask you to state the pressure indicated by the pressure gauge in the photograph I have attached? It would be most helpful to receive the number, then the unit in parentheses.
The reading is 180 (kPa)
